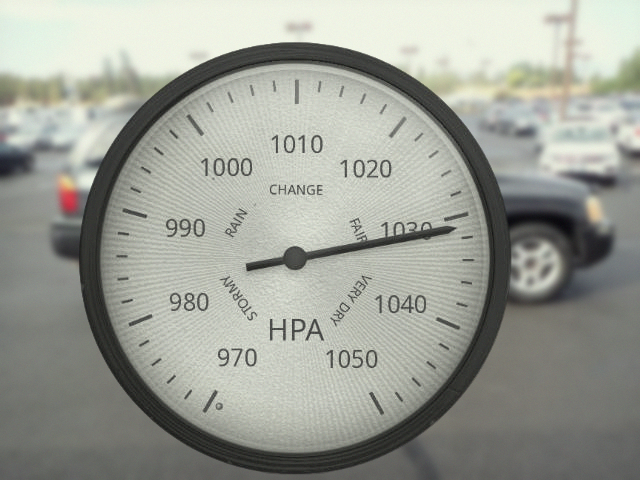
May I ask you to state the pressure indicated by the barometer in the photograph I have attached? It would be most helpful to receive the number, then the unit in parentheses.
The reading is 1031 (hPa)
